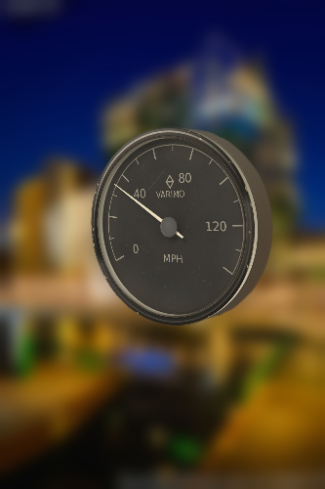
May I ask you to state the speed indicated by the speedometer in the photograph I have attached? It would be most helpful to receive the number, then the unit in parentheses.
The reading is 35 (mph)
